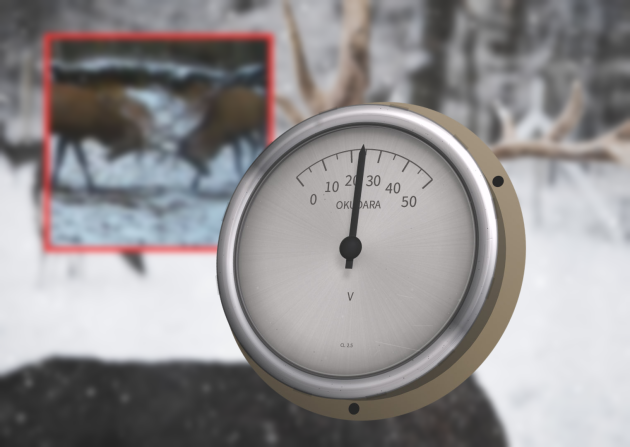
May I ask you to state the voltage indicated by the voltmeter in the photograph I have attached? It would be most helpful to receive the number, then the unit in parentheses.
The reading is 25 (V)
